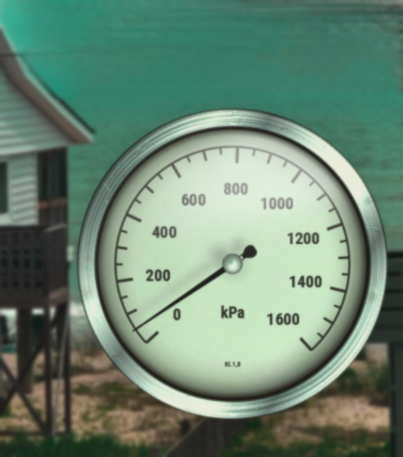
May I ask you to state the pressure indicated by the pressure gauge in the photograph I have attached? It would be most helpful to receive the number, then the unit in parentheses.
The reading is 50 (kPa)
